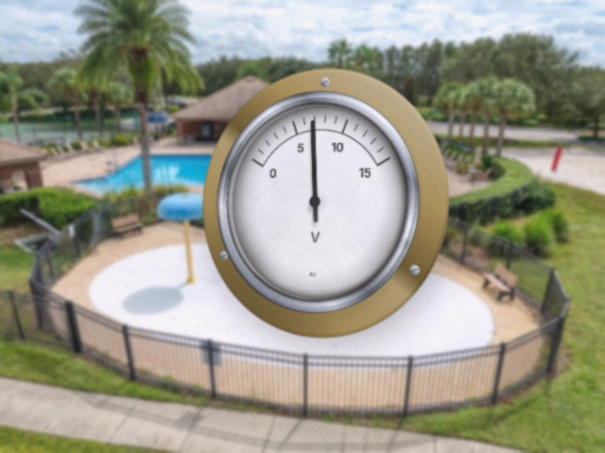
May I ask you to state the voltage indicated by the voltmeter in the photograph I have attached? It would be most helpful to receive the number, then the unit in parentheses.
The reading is 7 (V)
